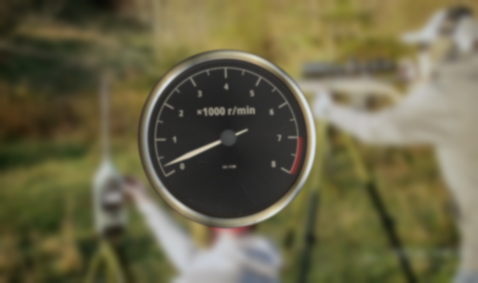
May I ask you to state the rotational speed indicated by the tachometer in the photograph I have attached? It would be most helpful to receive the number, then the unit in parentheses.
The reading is 250 (rpm)
